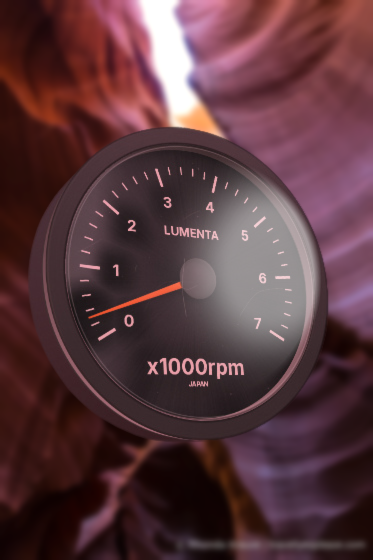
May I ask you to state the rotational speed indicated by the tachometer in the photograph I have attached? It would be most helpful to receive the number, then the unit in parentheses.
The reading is 300 (rpm)
